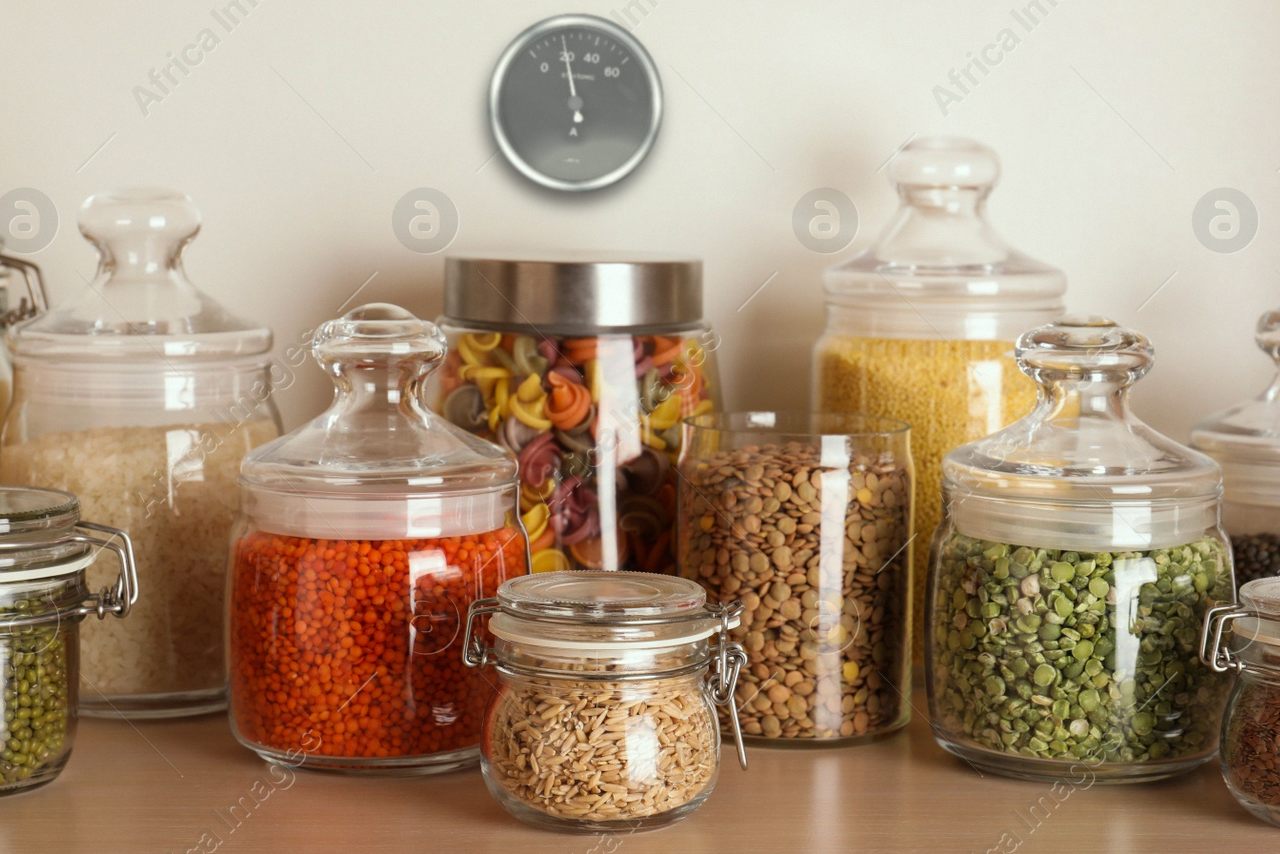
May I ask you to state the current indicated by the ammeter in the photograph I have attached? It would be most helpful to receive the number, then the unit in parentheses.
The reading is 20 (A)
